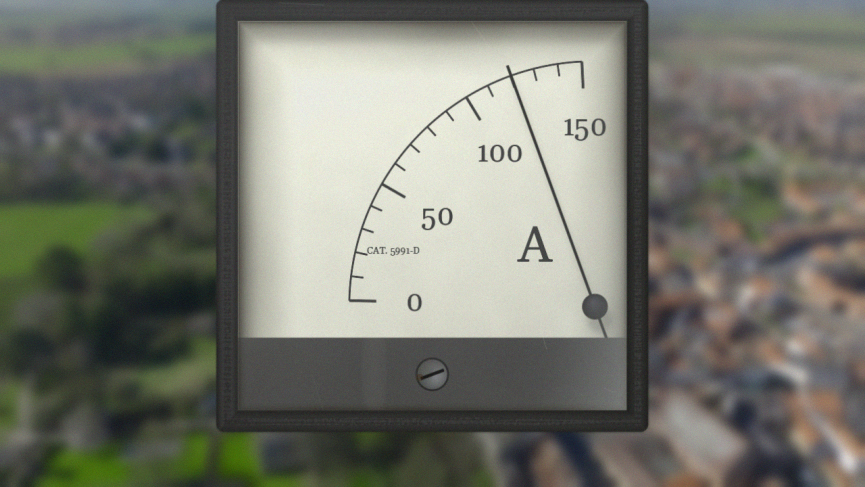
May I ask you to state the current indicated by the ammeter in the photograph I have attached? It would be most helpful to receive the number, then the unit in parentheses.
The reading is 120 (A)
